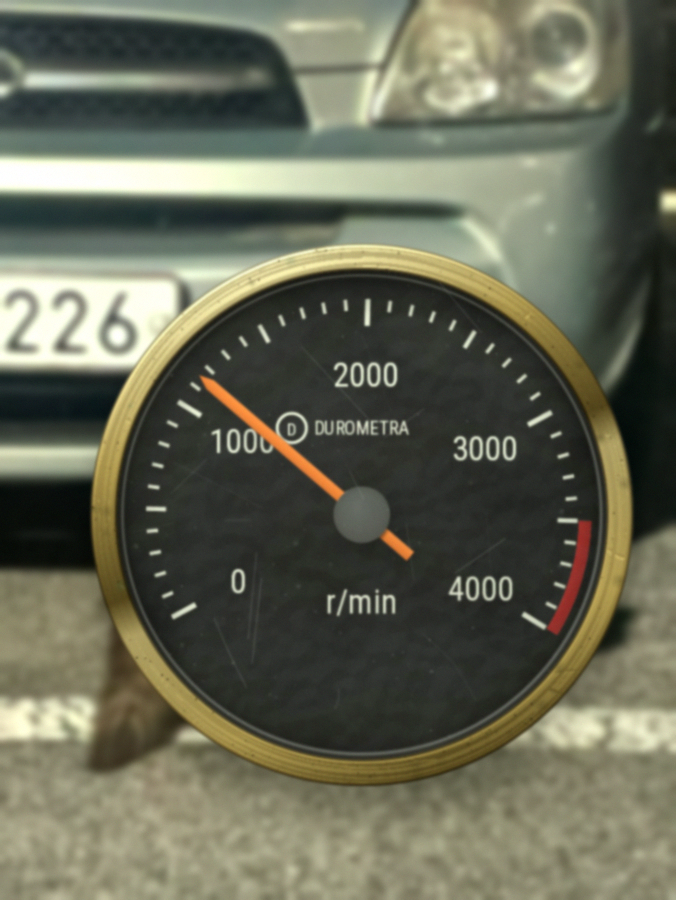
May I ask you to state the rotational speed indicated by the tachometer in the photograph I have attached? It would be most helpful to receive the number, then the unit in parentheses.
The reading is 1150 (rpm)
